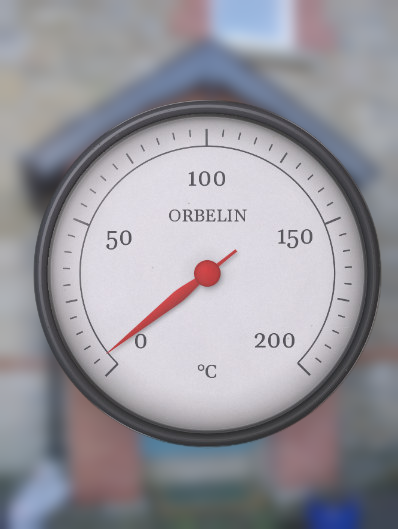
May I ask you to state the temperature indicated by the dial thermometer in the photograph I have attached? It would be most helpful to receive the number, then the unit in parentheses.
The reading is 5 (°C)
